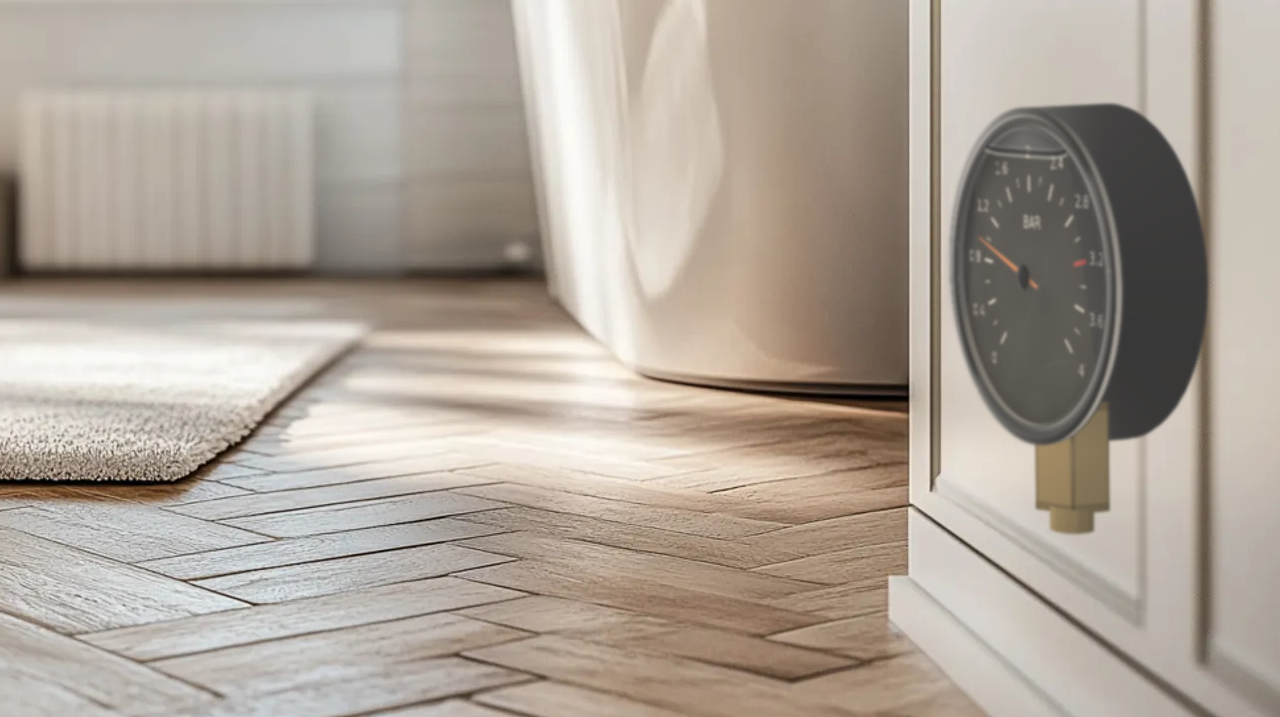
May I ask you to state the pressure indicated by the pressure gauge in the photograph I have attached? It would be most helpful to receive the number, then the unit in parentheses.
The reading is 1 (bar)
